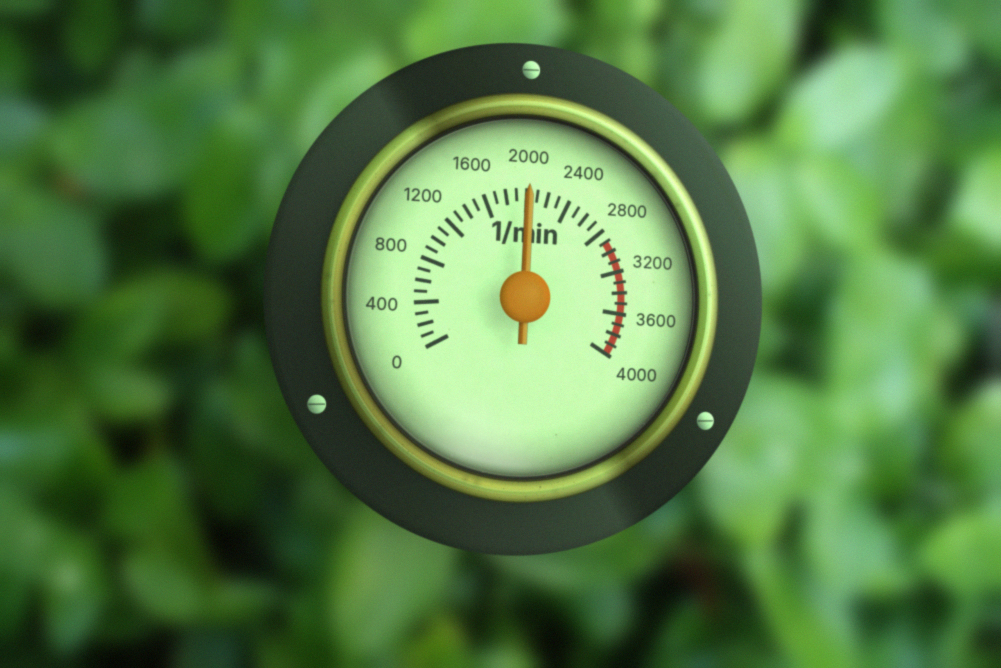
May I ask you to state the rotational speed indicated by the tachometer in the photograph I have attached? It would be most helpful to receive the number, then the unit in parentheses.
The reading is 2000 (rpm)
